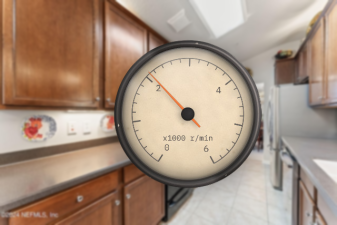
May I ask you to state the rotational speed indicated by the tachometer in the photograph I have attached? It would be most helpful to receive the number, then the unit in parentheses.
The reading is 2100 (rpm)
